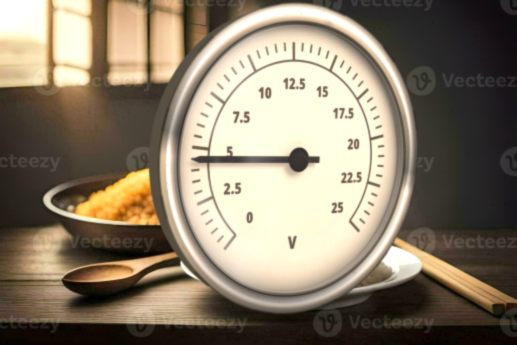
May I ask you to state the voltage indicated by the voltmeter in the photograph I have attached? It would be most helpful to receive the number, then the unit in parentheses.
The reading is 4.5 (V)
